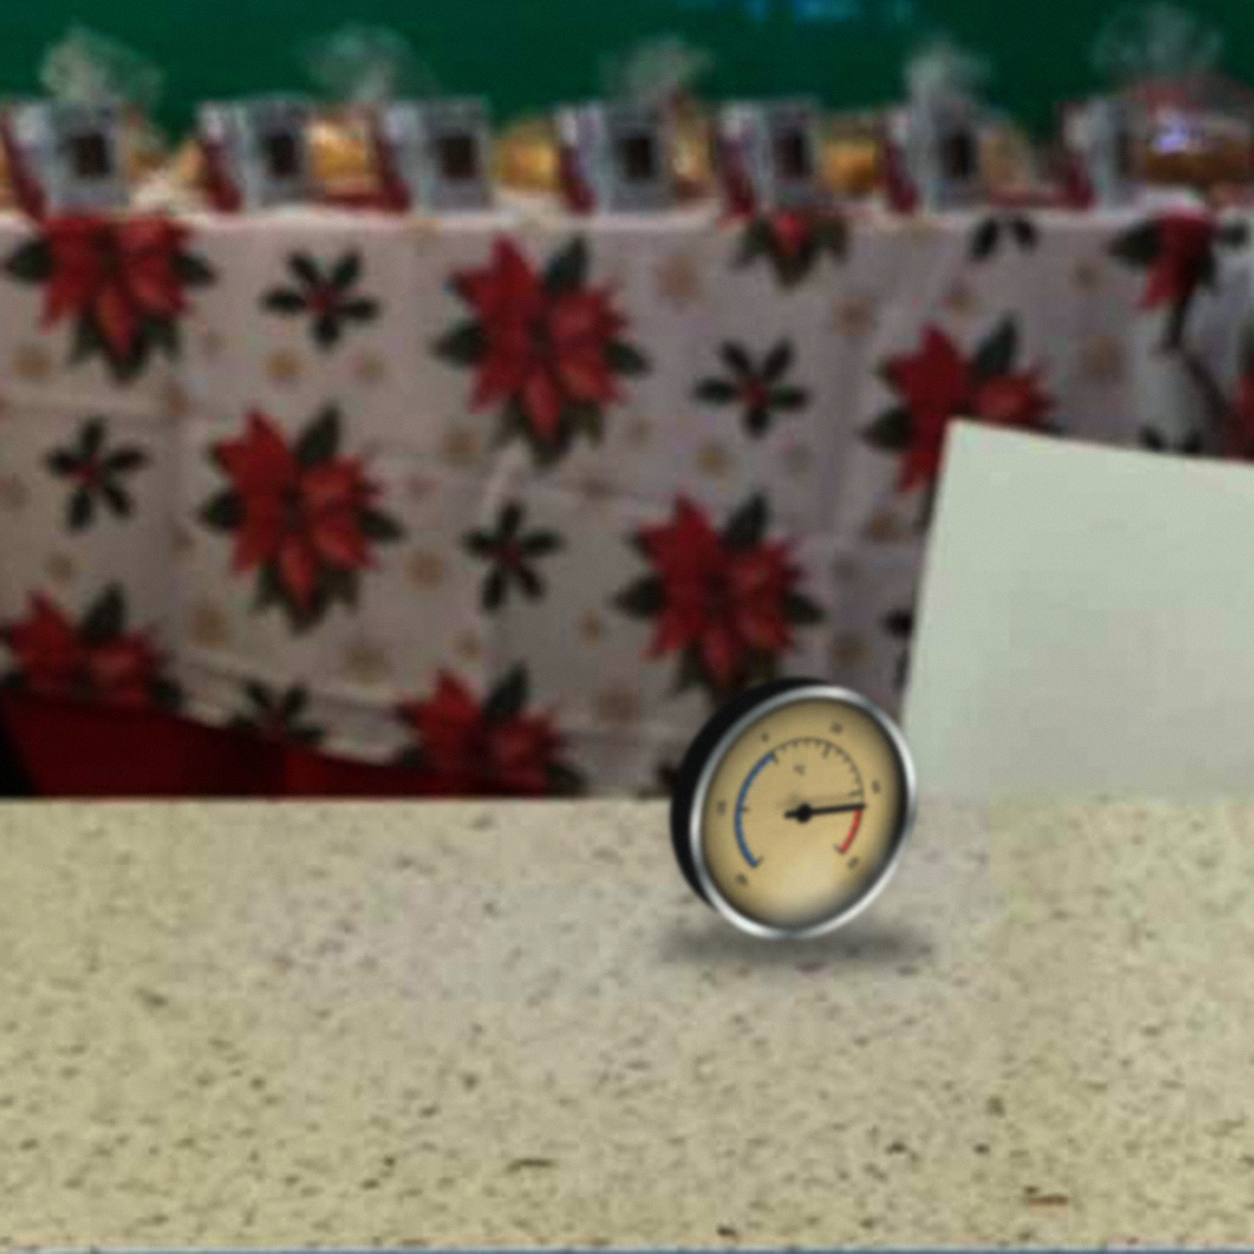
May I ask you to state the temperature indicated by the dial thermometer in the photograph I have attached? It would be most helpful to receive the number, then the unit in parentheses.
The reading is 44 (°C)
